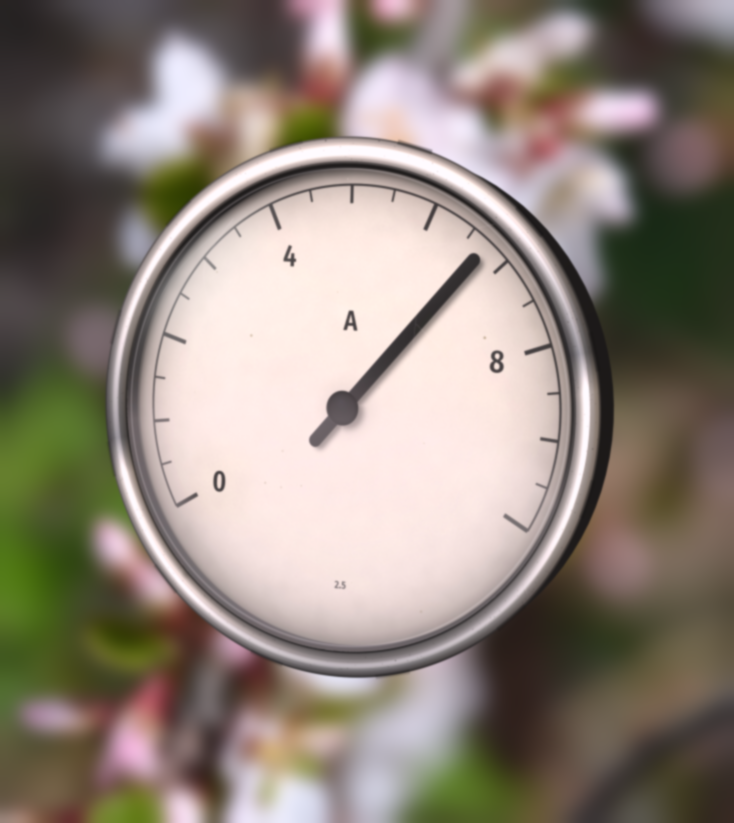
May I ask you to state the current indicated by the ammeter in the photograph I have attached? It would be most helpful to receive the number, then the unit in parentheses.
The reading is 6.75 (A)
